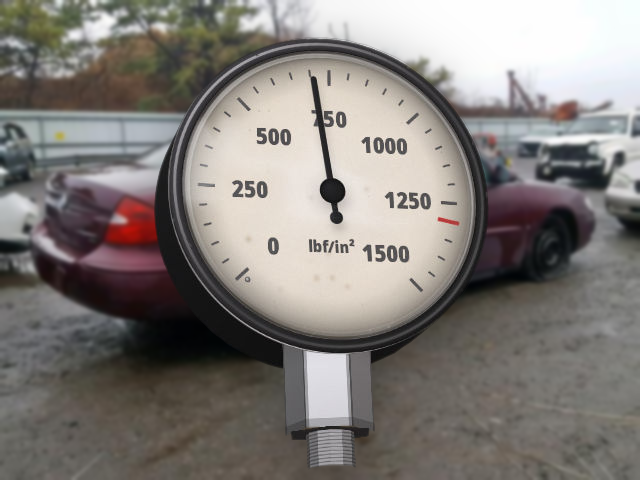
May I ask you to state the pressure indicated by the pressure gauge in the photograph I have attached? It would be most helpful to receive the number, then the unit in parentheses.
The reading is 700 (psi)
